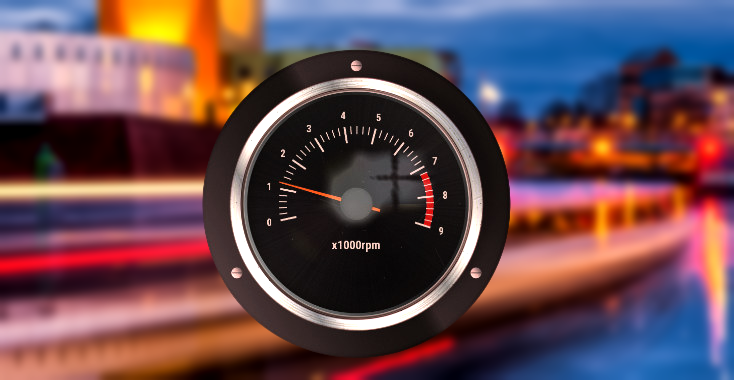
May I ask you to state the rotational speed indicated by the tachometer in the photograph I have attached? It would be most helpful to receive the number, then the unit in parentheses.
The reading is 1200 (rpm)
